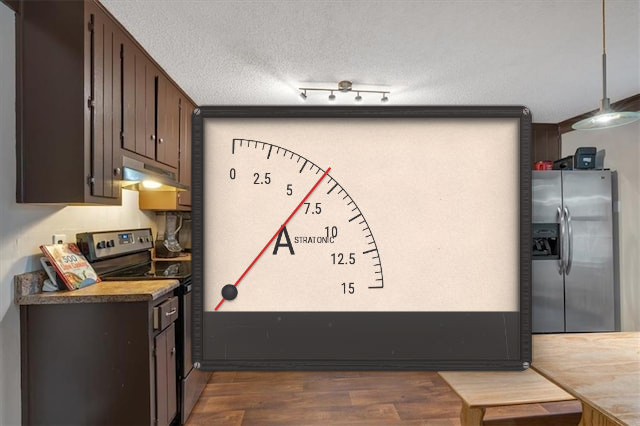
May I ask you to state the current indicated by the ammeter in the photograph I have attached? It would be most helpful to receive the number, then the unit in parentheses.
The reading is 6.5 (A)
